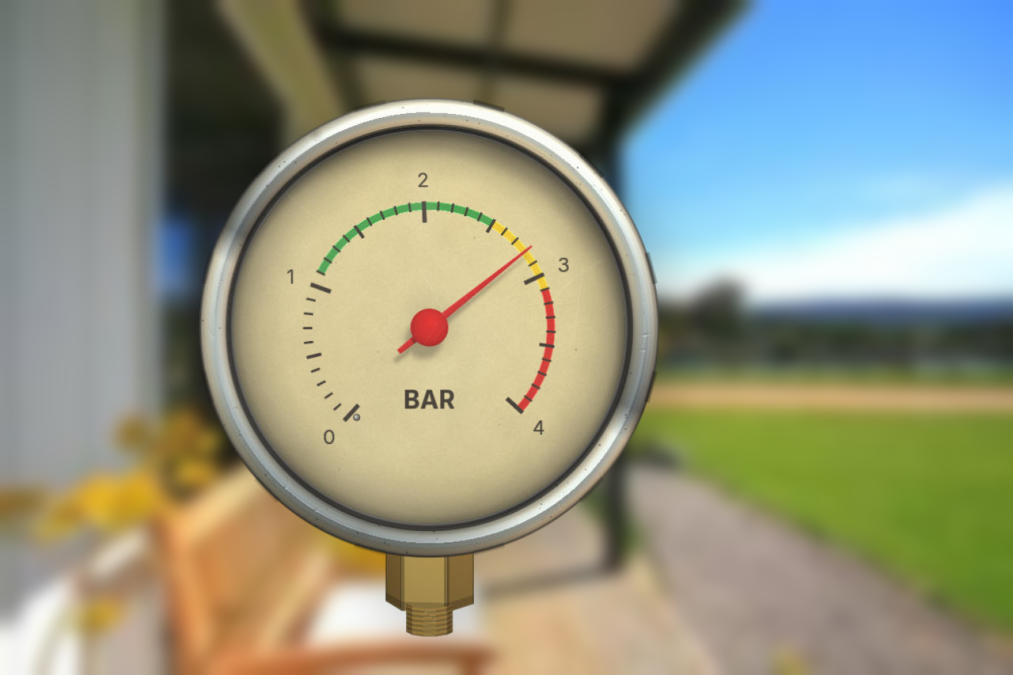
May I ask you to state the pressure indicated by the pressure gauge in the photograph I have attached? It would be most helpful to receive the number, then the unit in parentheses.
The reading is 2.8 (bar)
